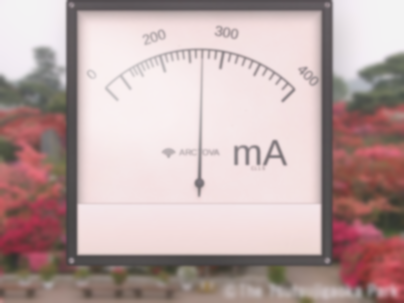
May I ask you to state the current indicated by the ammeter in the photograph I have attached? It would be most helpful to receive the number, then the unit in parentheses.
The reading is 270 (mA)
